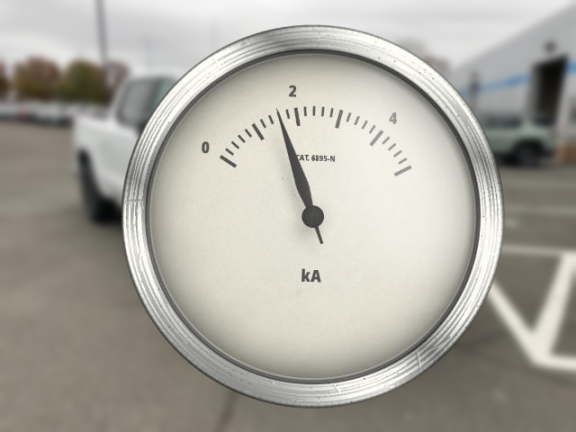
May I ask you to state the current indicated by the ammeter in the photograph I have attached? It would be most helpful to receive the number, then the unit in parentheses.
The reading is 1.6 (kA)
